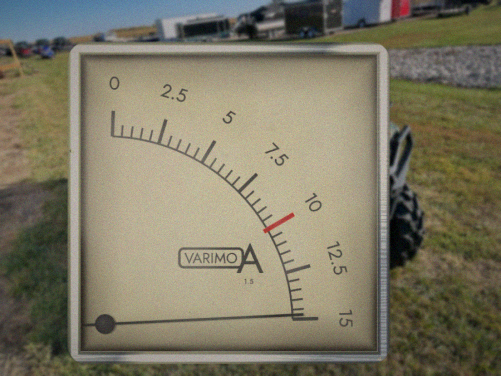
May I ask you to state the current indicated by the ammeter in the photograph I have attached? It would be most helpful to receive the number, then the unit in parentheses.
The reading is 14.75 (A)
